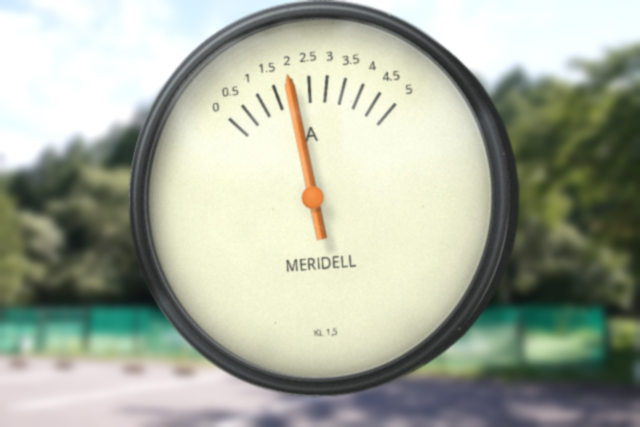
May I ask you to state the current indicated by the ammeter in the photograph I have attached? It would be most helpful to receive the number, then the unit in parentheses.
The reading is 2 (A)
